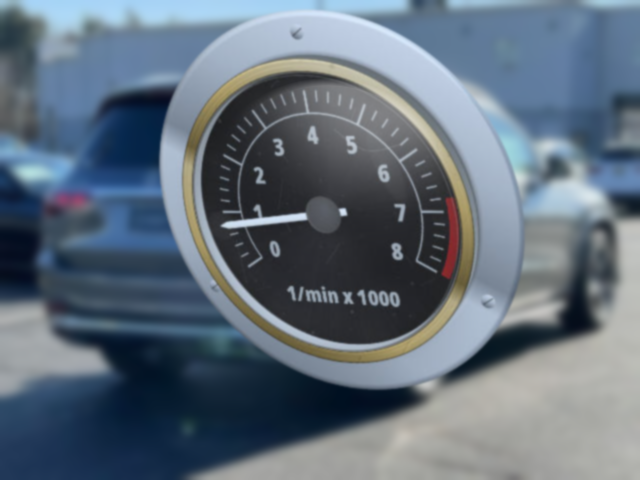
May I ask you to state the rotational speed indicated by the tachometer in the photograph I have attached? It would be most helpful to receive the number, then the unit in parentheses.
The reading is 800 (rpm)
